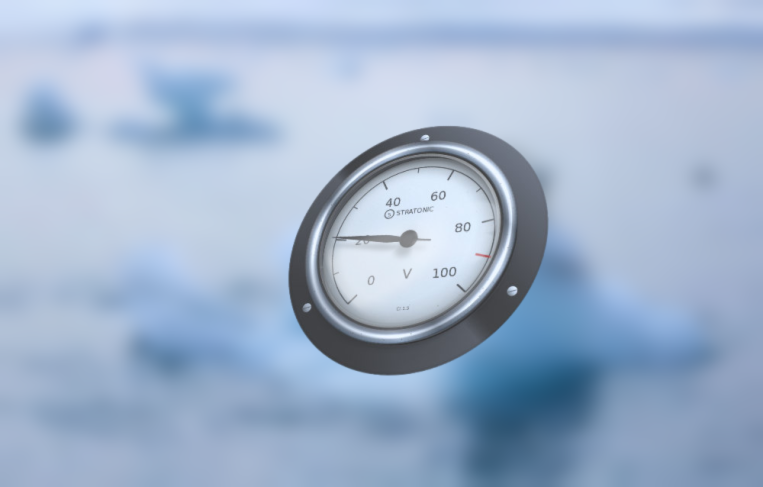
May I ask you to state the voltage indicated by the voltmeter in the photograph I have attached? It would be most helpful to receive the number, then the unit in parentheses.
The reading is 20 (V)
